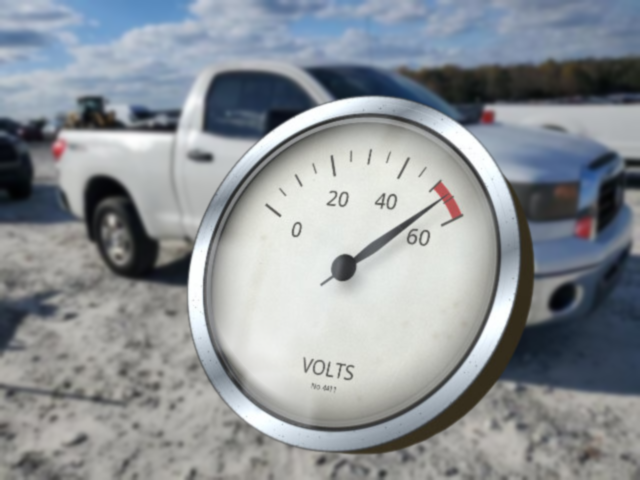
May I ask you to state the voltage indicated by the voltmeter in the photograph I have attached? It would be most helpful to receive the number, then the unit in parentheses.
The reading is 55 (V)
